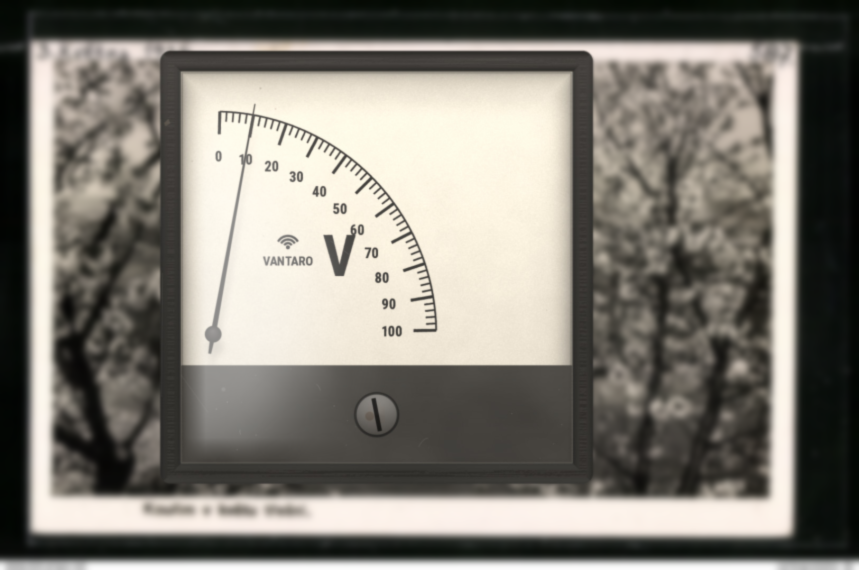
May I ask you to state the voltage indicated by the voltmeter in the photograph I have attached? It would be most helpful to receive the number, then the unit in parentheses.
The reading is 10 (V)
